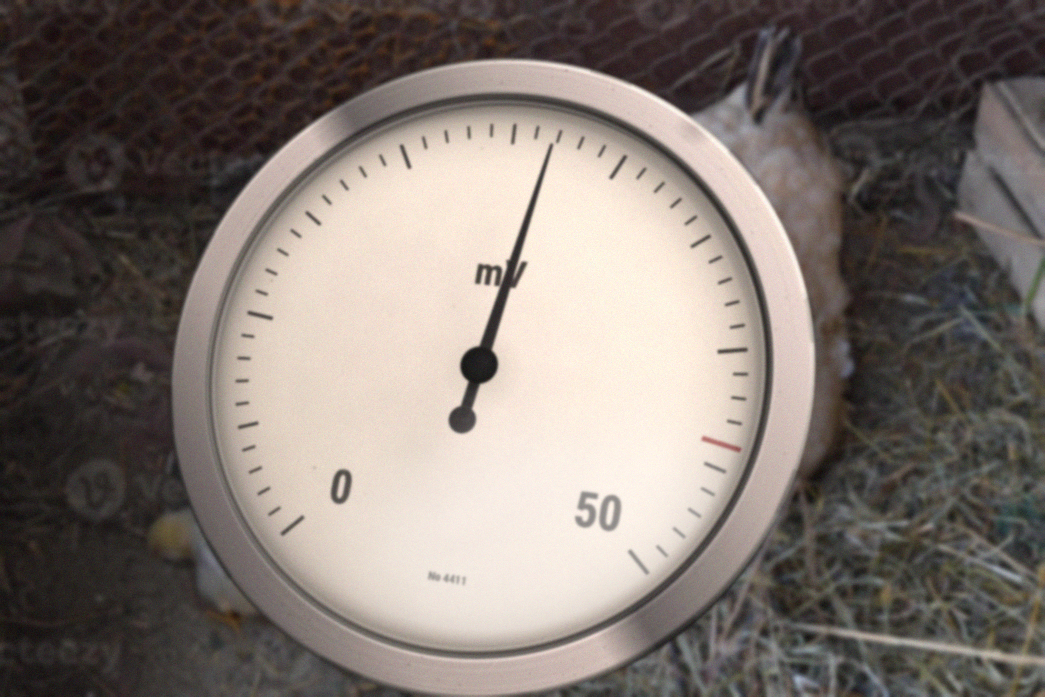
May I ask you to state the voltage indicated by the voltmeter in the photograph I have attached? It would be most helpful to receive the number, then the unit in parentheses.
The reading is 27 (mV)
